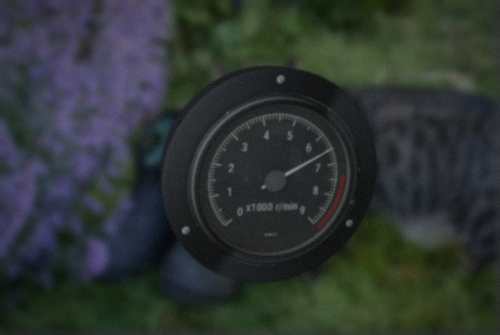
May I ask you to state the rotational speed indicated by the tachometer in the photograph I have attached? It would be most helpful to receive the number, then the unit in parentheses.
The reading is 6500 (rpm)
